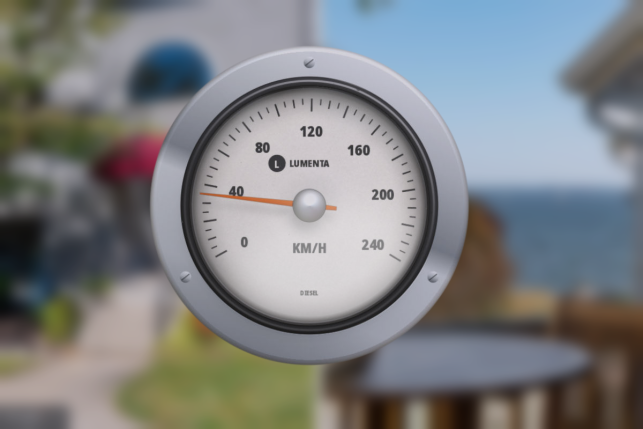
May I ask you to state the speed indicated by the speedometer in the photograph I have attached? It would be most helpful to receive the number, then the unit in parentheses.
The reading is 35 (km/h)
